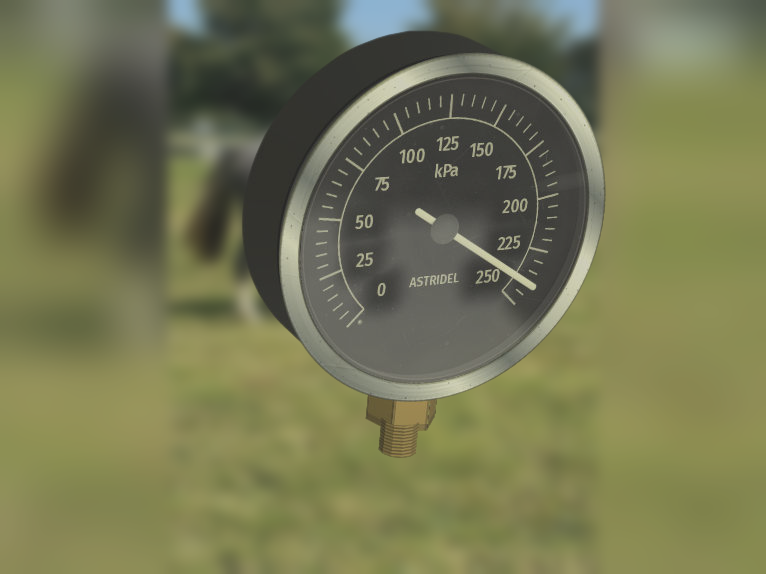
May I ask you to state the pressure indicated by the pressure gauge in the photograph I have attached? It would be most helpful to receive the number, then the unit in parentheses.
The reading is 240 (kPa)
